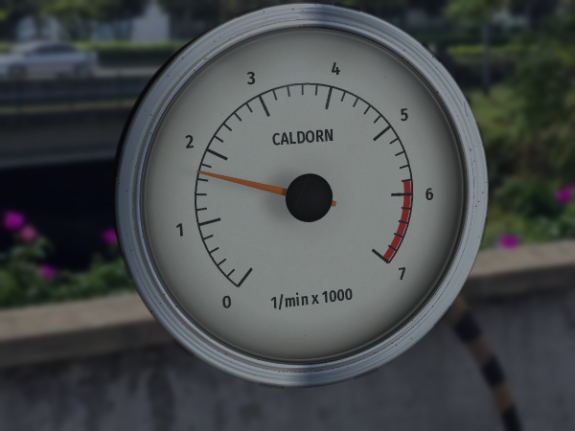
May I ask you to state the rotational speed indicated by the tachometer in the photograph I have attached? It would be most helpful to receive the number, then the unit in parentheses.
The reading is 1700 (rpm)
